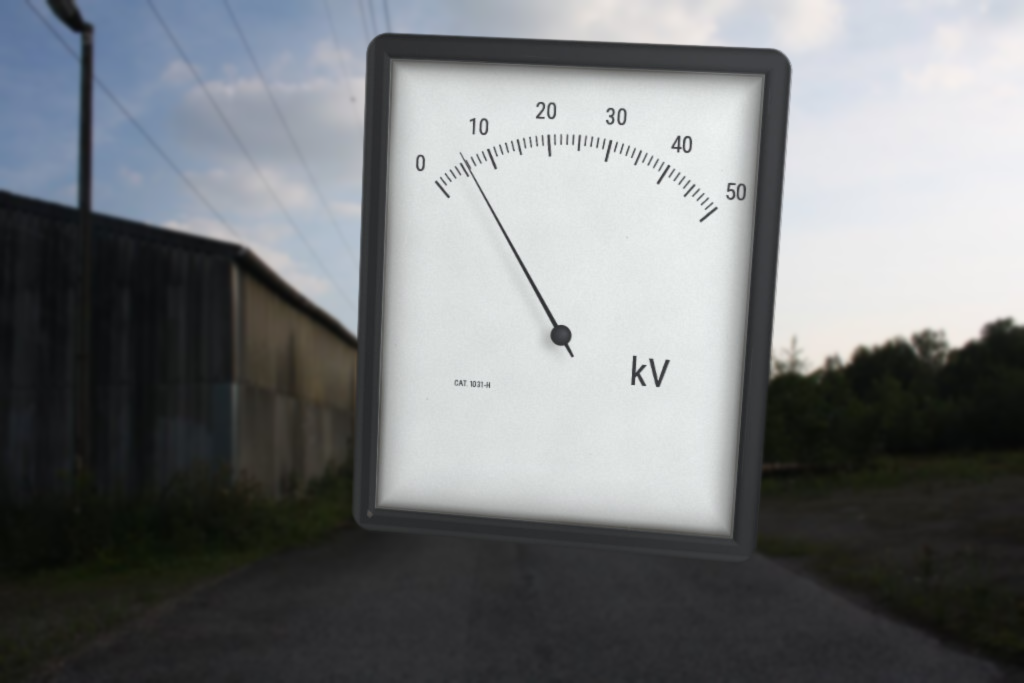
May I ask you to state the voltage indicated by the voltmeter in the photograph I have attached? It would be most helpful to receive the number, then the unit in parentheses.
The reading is 6 (kV)
